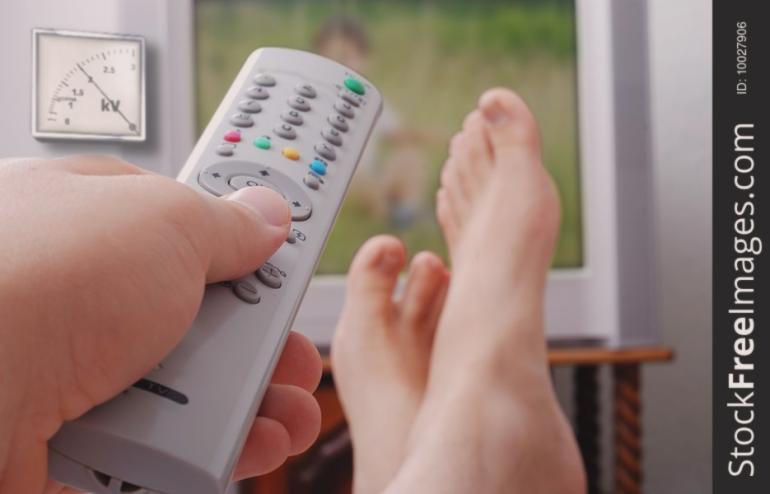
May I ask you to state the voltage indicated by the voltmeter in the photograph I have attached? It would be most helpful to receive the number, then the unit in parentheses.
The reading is 2 (kV)
